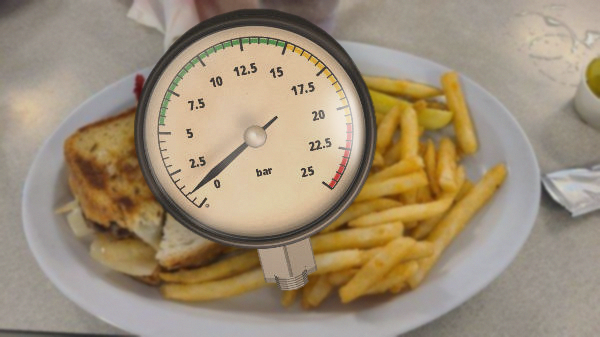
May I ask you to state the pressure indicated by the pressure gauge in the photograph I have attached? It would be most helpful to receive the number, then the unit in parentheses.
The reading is 1 (bar)
